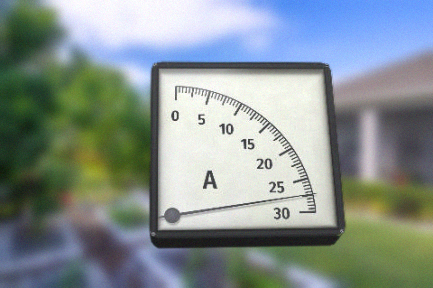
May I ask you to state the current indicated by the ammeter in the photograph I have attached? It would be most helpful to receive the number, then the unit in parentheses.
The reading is 27.5 (A)
